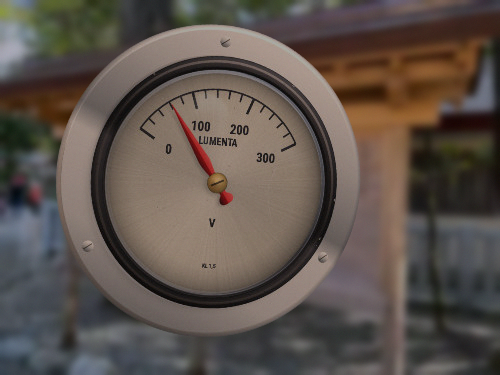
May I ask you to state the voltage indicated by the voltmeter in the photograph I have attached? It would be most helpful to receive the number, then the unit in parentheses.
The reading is 60 (V)
